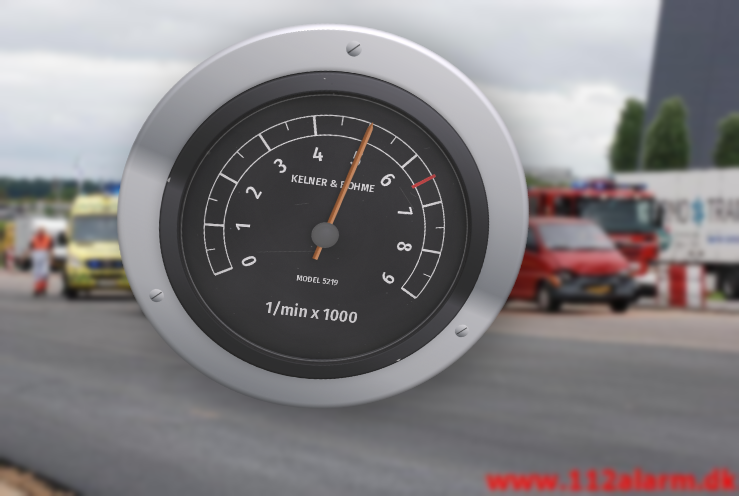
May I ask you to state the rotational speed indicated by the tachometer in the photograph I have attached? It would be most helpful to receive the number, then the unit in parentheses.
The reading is 5000 (rpm)
